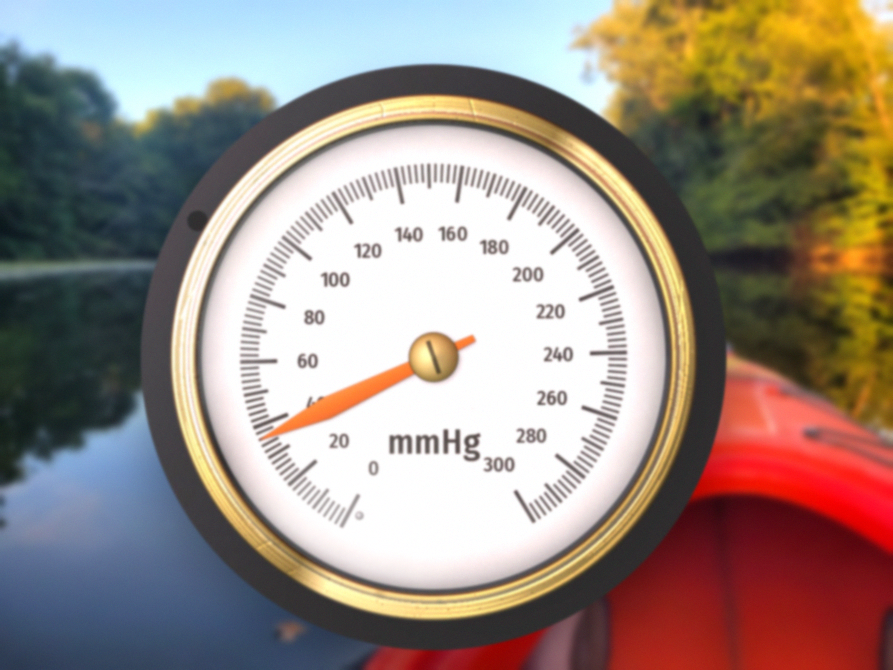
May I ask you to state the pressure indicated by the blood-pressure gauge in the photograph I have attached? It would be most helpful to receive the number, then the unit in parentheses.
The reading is 36 (mmHg)
